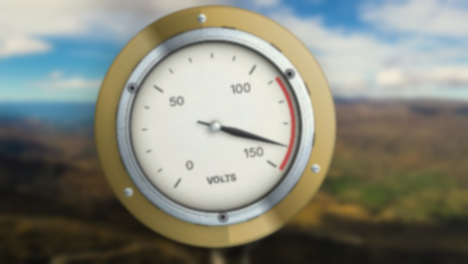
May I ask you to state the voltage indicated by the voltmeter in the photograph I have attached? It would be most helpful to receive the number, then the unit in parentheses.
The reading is 140 (V)
